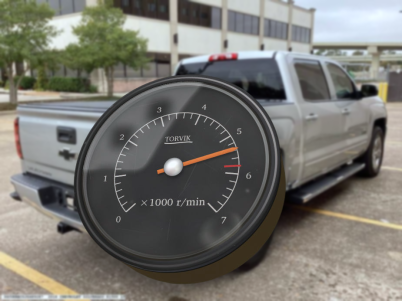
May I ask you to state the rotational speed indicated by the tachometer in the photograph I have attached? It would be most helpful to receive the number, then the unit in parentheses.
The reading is 5400 (rpm)
